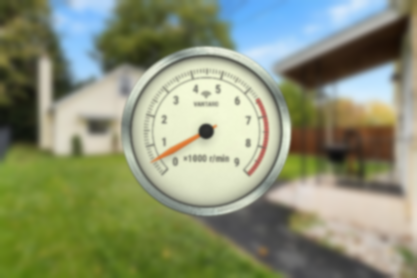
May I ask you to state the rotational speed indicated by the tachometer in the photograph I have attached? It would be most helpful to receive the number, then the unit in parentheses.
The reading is 500 (rpm)
